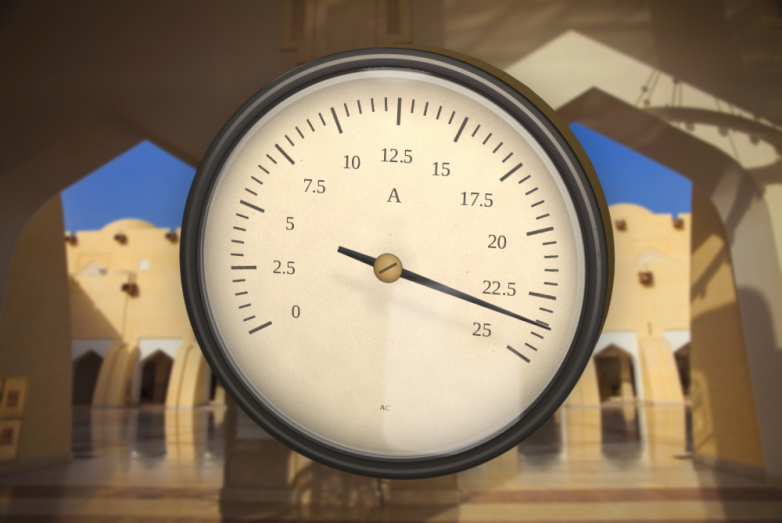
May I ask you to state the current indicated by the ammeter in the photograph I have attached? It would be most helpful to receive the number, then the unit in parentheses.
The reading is 23.5 (A)
